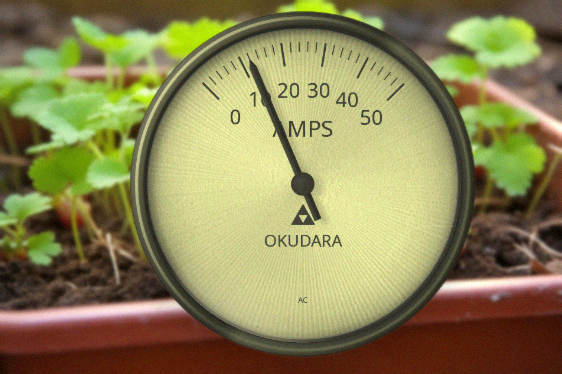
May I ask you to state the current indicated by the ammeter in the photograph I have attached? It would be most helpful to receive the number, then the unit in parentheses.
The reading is 12 (A)
